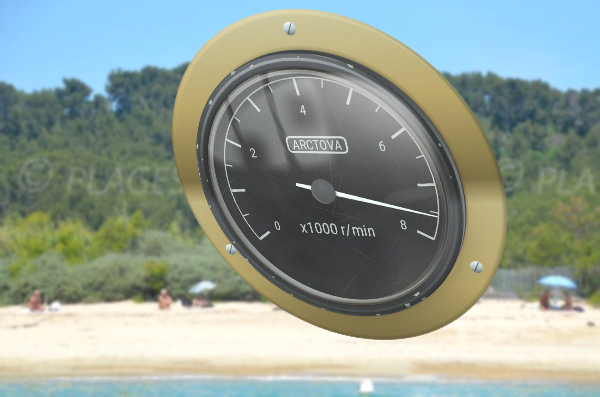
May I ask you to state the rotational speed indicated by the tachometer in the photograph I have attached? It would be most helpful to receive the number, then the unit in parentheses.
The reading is 7500 (rpm)
